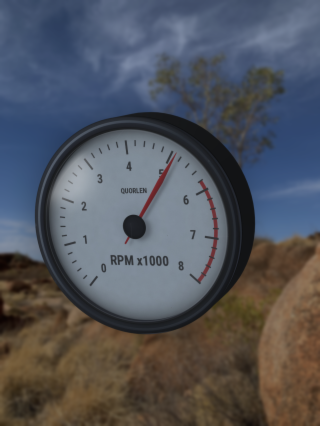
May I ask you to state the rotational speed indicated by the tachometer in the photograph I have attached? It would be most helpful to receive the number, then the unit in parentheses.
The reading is 5100 (rpm)
